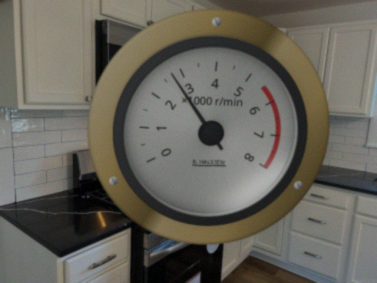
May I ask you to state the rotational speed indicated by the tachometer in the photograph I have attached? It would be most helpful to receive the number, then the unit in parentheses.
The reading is 2750 (rpm)
